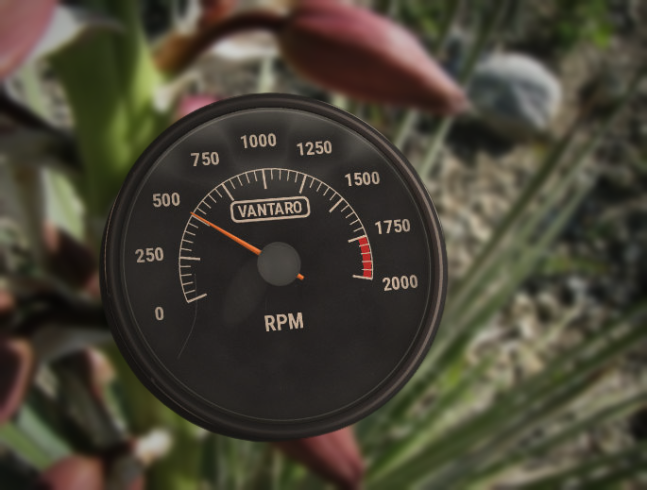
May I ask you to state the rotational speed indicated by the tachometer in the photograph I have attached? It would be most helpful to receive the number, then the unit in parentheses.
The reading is 500 (rpm)
